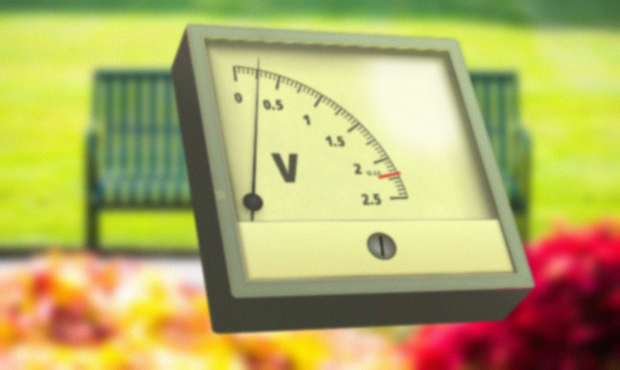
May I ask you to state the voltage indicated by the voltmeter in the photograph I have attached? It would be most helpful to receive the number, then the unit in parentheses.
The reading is 0.25 (V)
